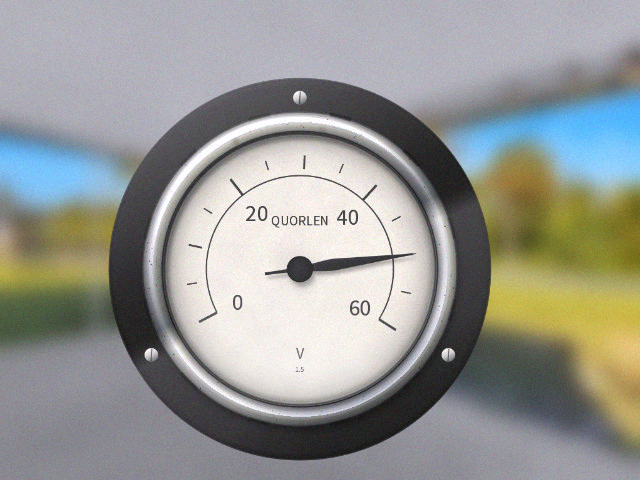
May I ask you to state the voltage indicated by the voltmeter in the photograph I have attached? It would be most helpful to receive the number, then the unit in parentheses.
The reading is 50 (V)
